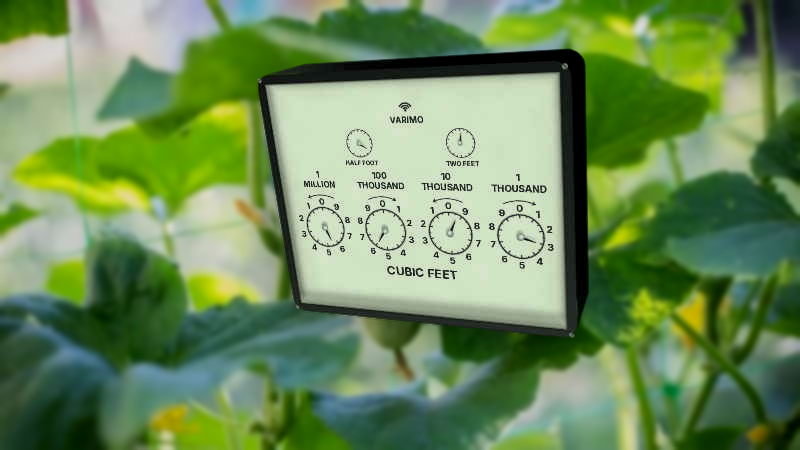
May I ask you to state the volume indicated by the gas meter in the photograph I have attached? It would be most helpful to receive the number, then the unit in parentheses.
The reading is 559300 (ft³)
